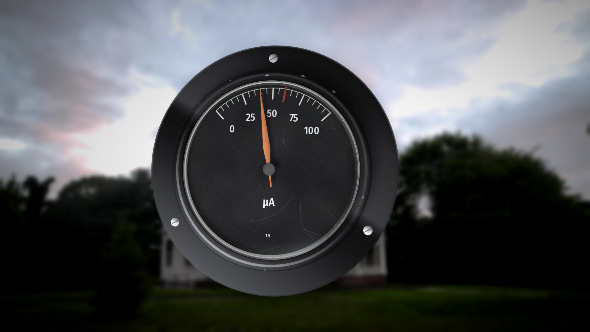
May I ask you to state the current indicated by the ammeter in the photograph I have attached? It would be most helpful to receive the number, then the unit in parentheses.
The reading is 40 (µA)
